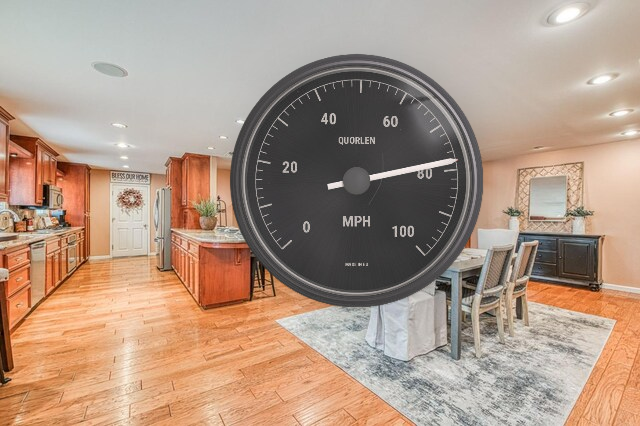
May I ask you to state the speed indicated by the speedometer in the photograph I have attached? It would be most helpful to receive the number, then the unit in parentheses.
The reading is 78 (mph)
